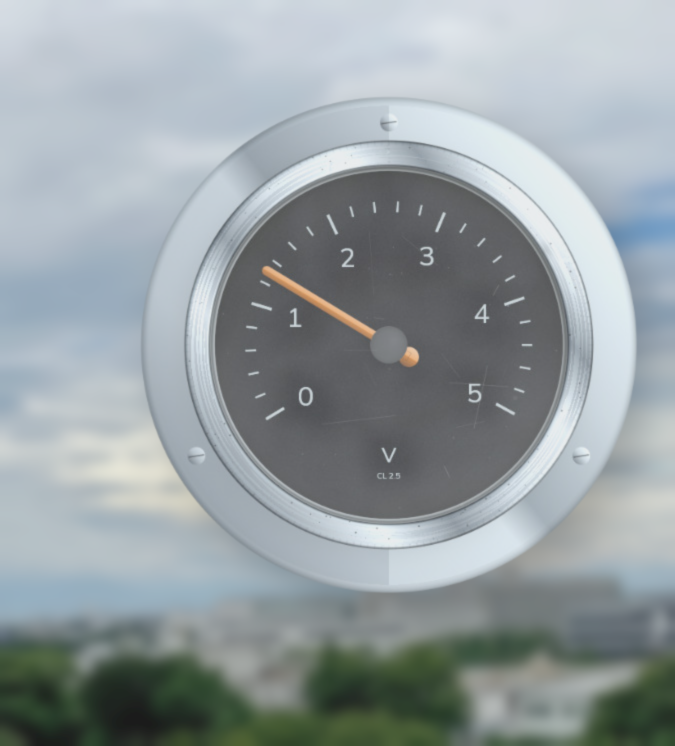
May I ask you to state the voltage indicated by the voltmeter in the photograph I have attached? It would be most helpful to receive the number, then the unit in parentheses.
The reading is 1.3 (V)
